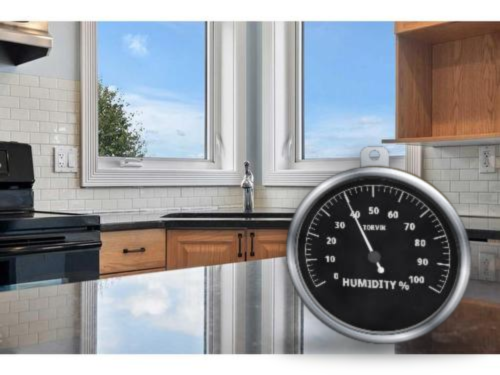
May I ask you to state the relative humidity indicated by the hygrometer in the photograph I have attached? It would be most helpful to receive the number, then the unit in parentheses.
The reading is 40 (%)
